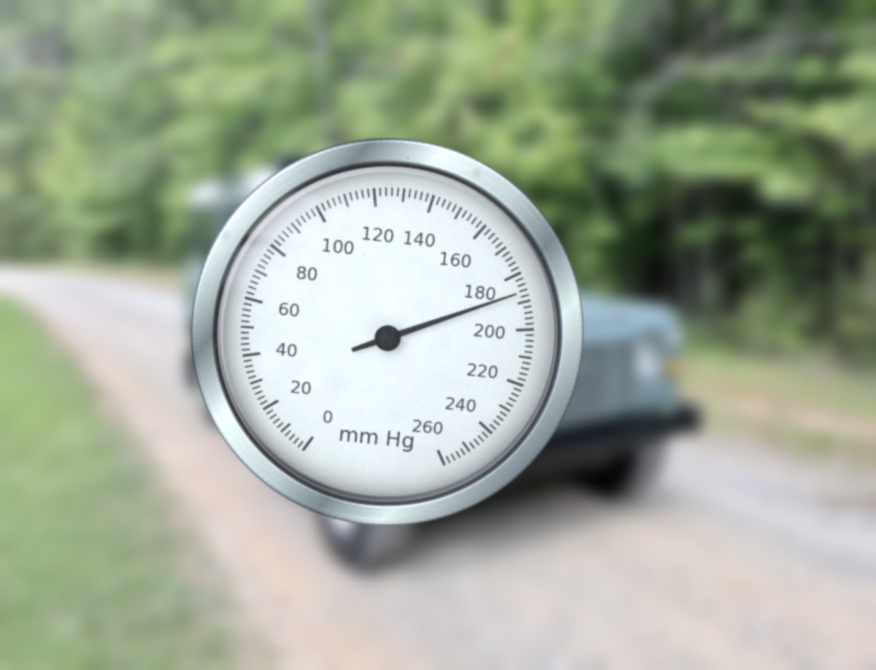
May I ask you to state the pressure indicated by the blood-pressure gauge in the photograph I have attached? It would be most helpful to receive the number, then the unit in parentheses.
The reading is 186 (mmHg)
